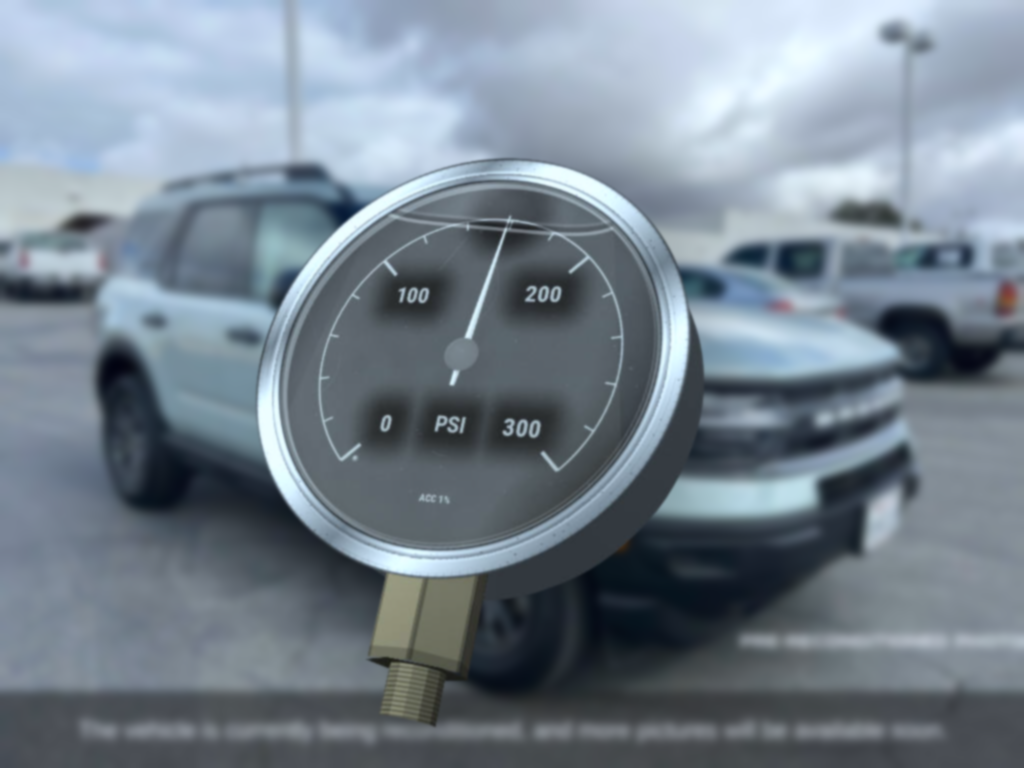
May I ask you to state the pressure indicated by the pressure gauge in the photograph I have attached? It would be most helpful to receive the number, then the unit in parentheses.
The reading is 160 (psi)
